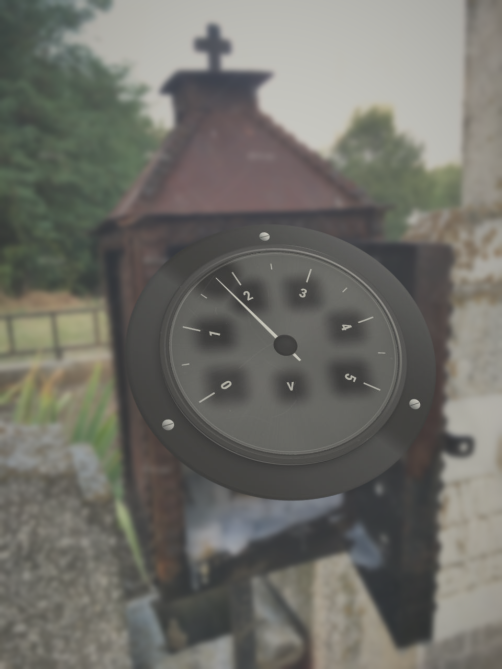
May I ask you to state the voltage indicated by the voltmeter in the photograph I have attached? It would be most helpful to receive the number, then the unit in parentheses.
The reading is 1.75 (V)
